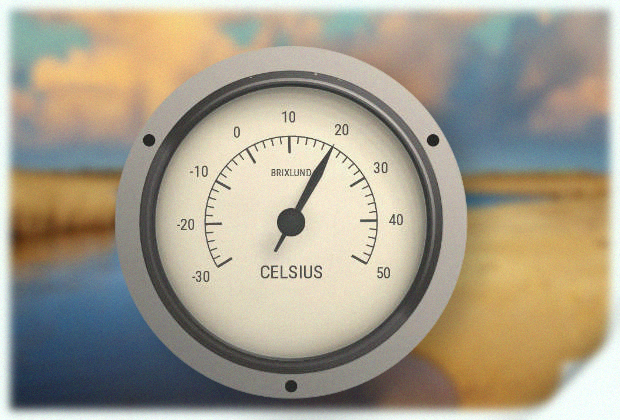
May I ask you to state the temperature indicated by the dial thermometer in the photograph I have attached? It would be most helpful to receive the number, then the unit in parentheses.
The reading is 20 (°C)
